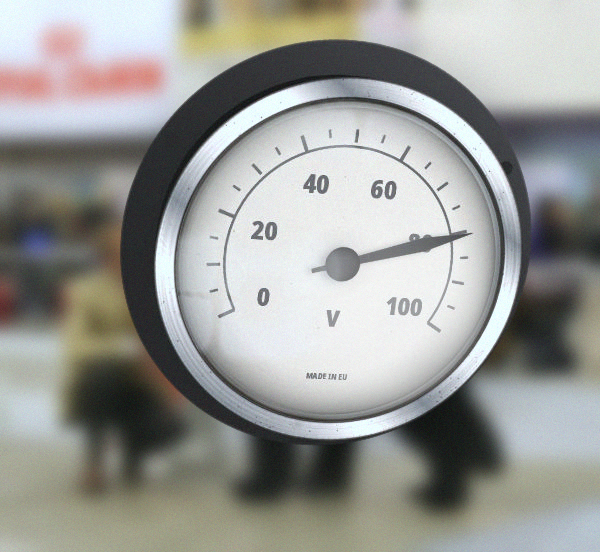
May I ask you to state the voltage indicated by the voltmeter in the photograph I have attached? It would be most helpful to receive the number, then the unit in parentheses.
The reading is 80 (V)
